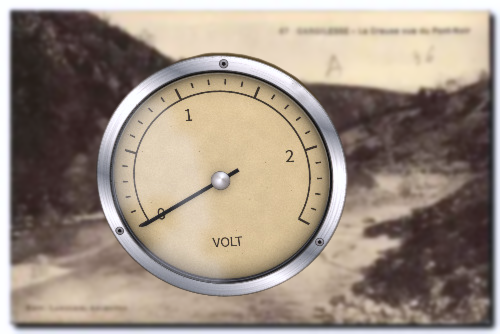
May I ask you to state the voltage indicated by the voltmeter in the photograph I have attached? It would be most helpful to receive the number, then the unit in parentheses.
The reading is 0 (V)
